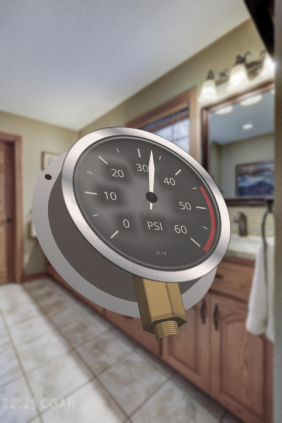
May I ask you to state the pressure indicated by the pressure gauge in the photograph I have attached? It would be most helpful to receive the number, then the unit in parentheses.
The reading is 32.5 (psi)
